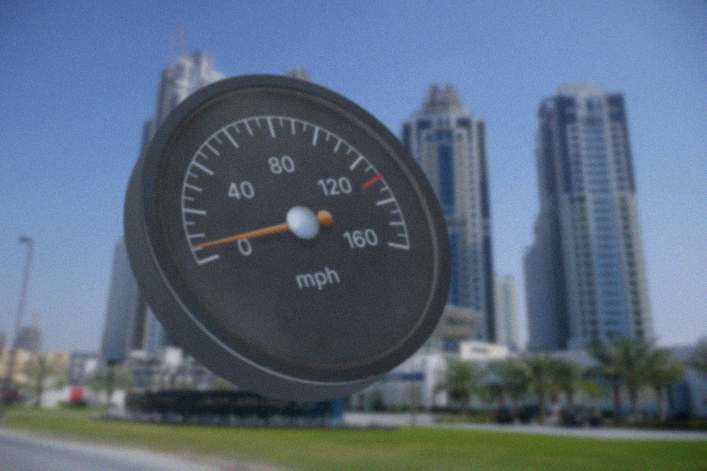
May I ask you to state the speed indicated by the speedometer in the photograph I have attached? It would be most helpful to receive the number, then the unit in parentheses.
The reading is 5 (mph)
